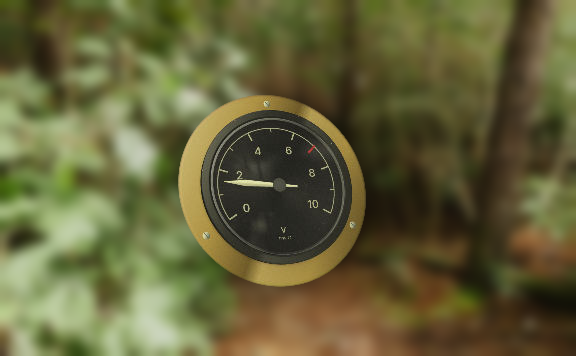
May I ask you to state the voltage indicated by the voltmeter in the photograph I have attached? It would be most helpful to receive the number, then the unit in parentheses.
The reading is 1.5 (V)
